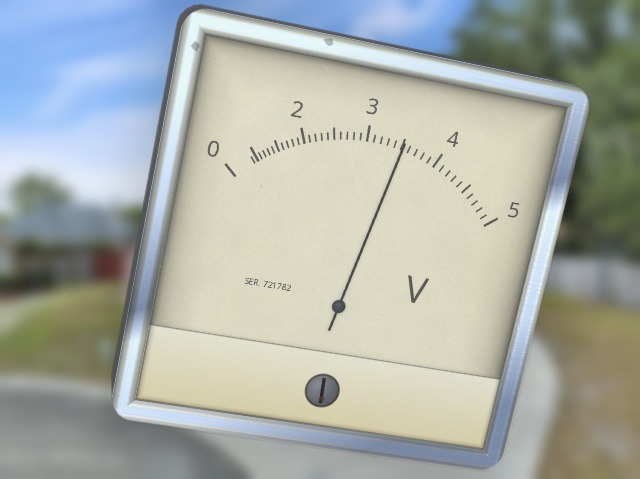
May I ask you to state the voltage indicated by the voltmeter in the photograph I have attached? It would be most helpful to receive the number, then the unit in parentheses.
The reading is 3.5 (V)
